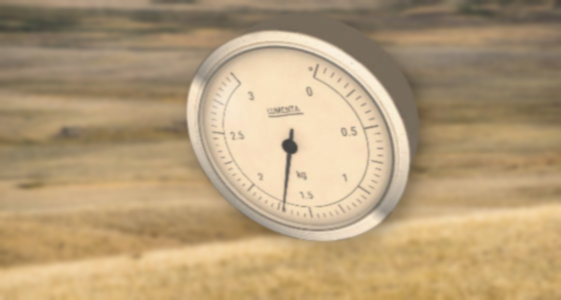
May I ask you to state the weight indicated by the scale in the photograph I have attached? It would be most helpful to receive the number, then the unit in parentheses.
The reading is 1.7 (kg)
